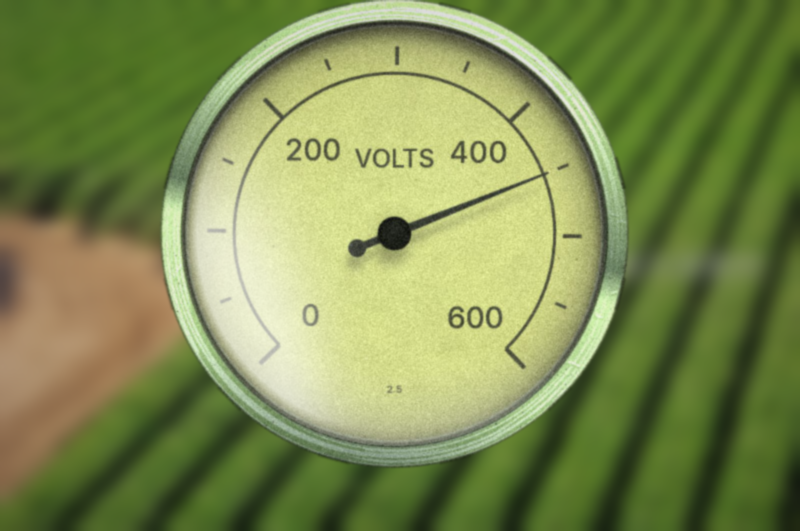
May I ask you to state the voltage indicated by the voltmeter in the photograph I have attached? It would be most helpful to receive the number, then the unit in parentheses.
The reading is 450 (V)
